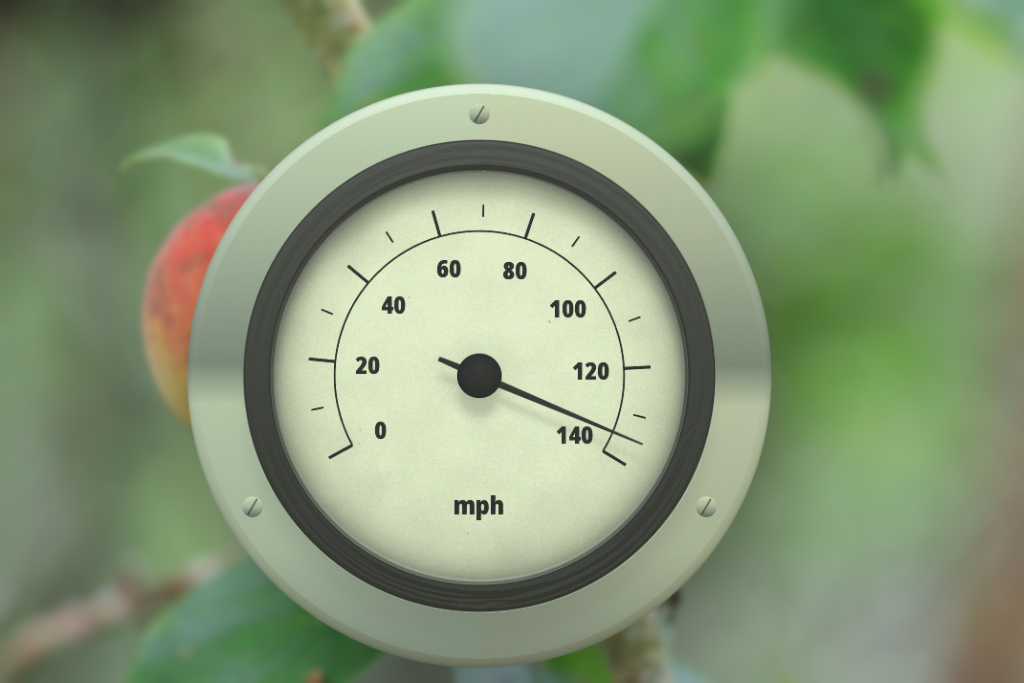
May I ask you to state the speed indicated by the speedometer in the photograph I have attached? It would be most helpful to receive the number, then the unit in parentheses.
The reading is 135 (mph)
